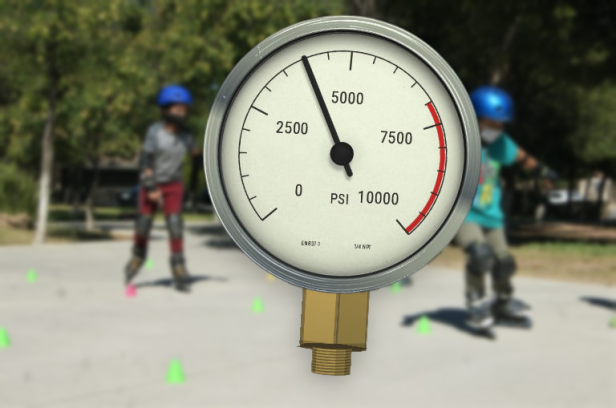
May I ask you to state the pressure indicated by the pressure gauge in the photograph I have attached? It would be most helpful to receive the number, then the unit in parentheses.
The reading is 4000 (psi)
